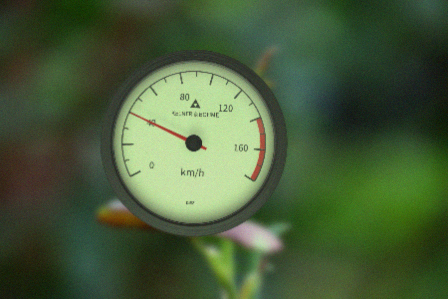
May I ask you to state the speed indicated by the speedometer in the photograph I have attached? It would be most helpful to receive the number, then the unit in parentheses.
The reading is 40 (km/h)
